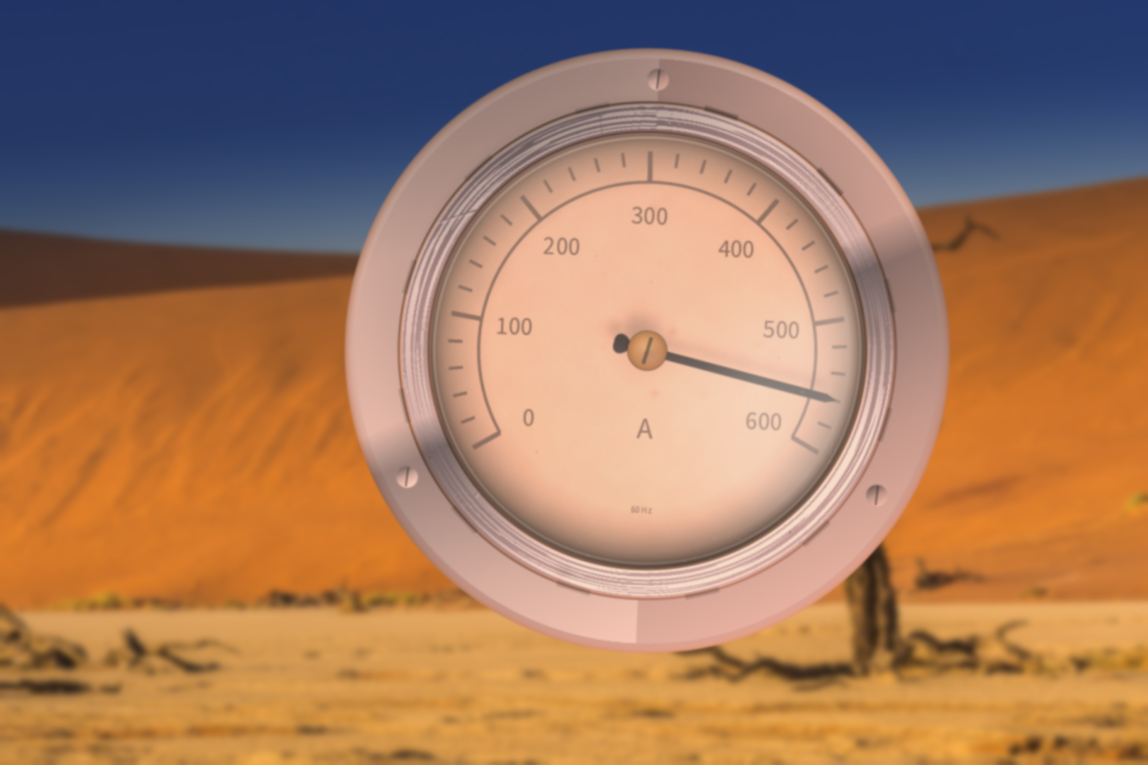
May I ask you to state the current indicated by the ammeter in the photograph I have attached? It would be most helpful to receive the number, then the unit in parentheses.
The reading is 560 (A)
